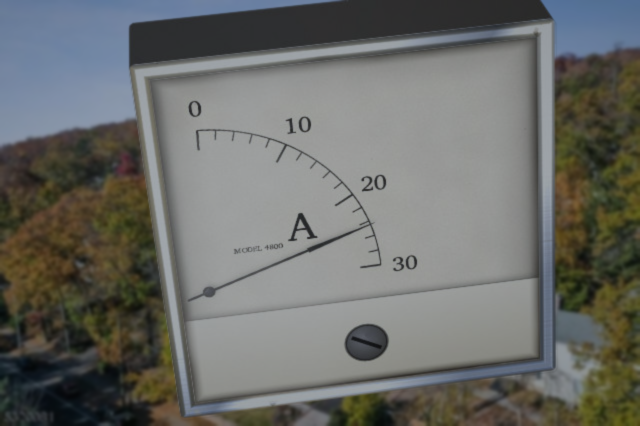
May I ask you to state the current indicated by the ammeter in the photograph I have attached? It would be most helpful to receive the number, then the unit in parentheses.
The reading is 24 (A)
